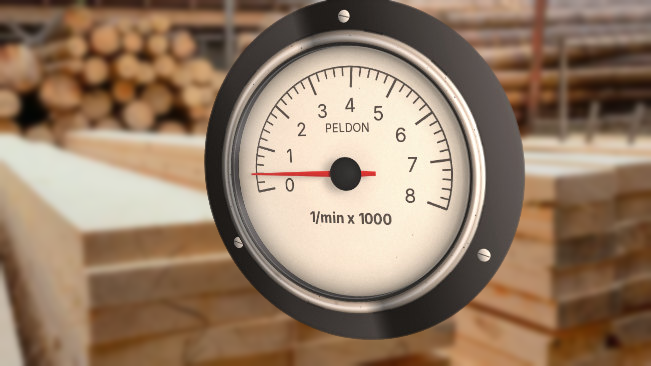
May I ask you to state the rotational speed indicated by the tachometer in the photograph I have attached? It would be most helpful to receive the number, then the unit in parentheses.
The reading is 400 (rpm)
